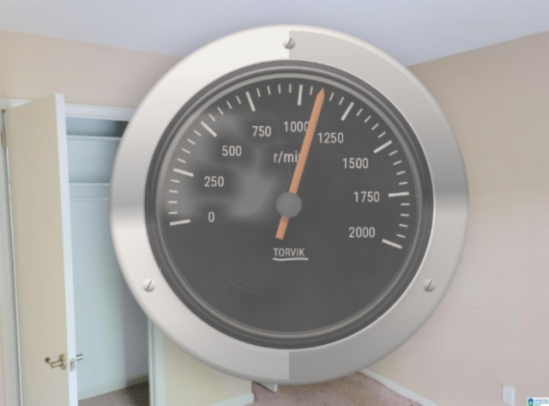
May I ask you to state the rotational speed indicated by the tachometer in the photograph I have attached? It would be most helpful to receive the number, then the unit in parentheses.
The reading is 1100 (rpm)
